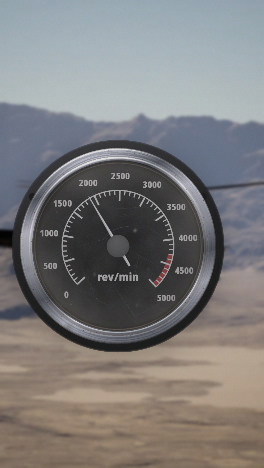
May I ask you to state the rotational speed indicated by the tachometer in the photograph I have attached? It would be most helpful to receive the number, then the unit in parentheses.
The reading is 1900 (rpm)
